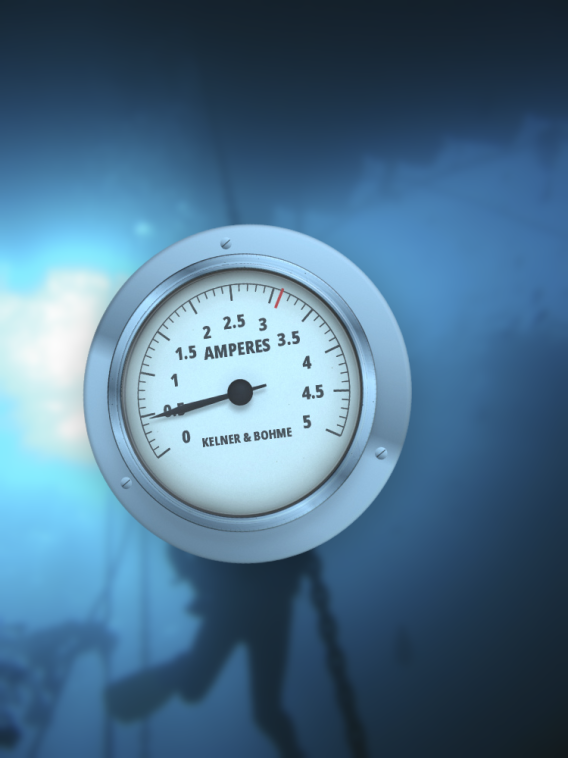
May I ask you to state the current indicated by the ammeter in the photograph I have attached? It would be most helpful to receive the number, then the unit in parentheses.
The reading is 0.45 (A)
